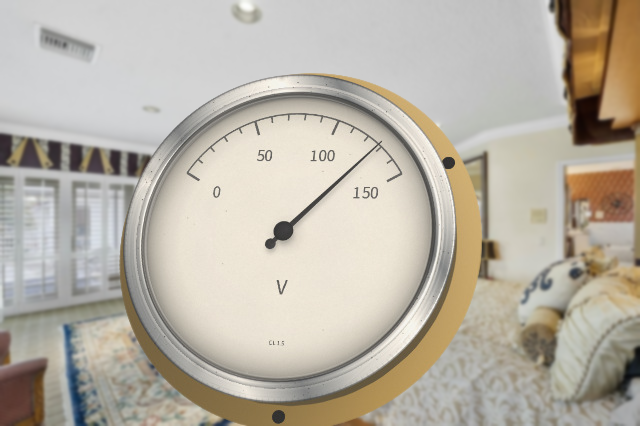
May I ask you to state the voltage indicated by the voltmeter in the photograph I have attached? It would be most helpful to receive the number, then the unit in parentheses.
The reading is 130 (V)
